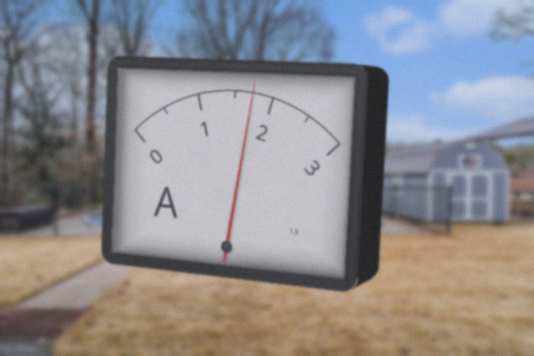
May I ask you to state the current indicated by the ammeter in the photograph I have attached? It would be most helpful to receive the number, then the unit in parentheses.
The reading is 1.75 (A)
